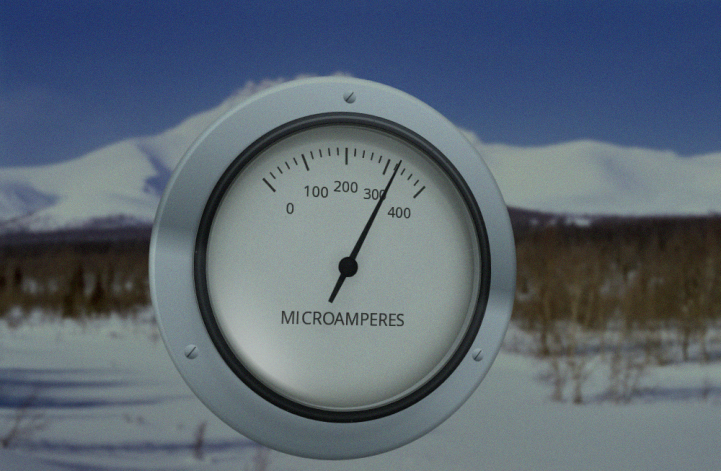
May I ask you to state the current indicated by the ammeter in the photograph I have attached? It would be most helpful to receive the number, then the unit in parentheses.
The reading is 320 (µA)
